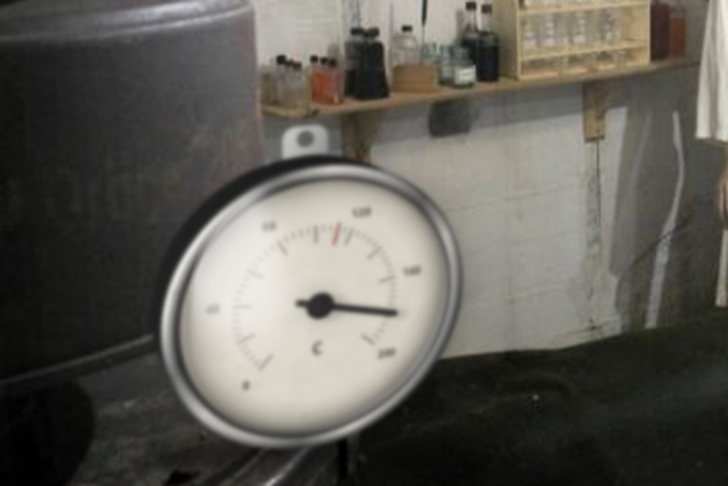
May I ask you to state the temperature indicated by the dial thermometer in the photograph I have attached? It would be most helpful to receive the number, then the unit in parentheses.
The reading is 180 (°C)
